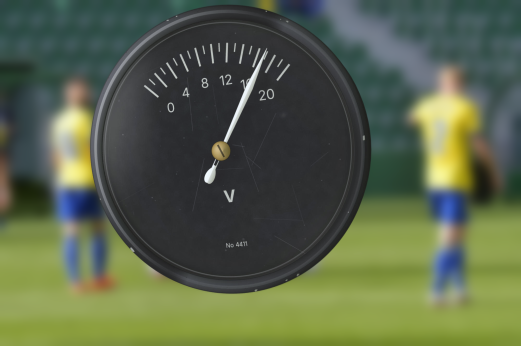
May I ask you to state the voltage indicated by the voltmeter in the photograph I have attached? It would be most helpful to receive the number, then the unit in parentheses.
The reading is 17 (V)
